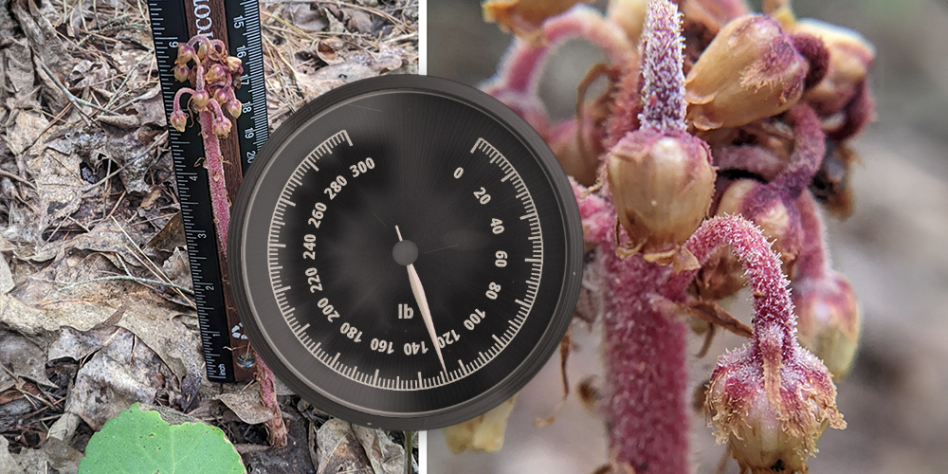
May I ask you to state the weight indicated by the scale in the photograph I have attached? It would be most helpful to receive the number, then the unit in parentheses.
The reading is 128 (lb)
